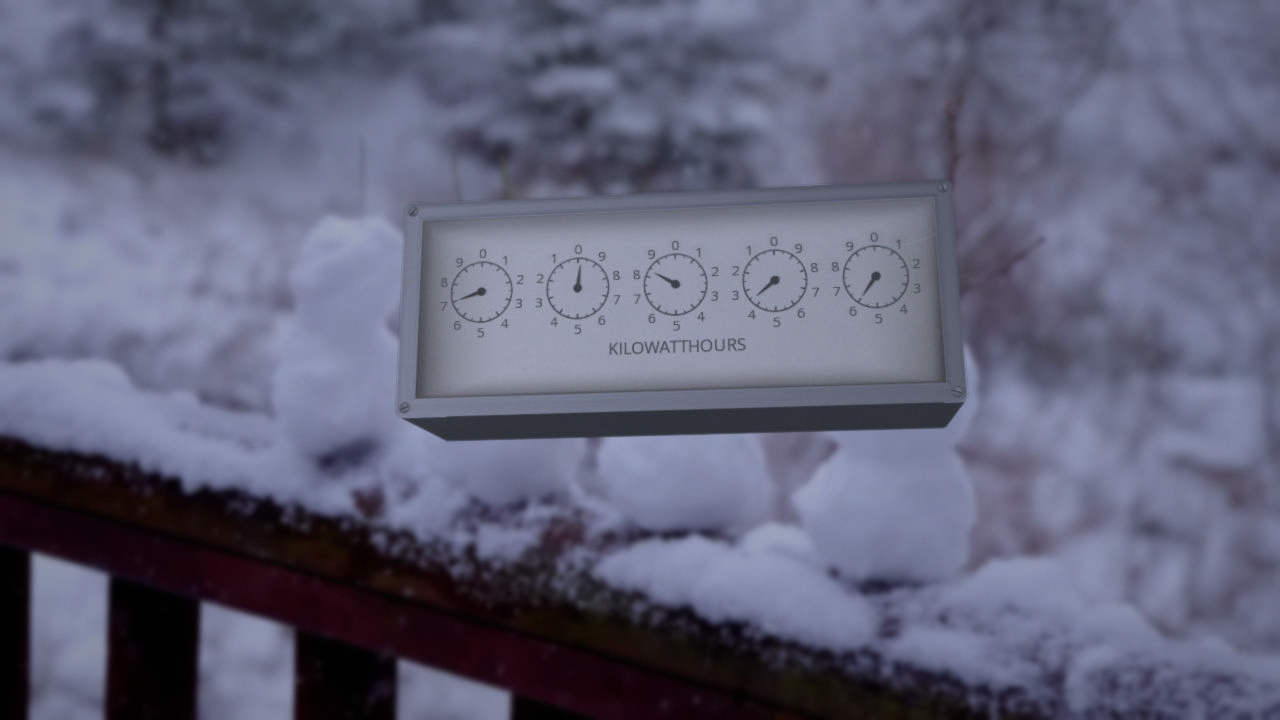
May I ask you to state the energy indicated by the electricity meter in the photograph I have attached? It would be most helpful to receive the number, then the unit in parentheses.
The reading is 69836 (kWh)
